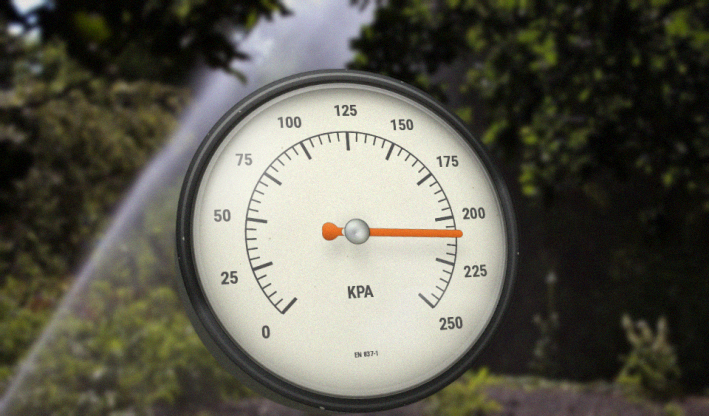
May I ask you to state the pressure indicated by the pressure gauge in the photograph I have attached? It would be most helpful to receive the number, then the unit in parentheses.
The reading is 210 (kPa)
